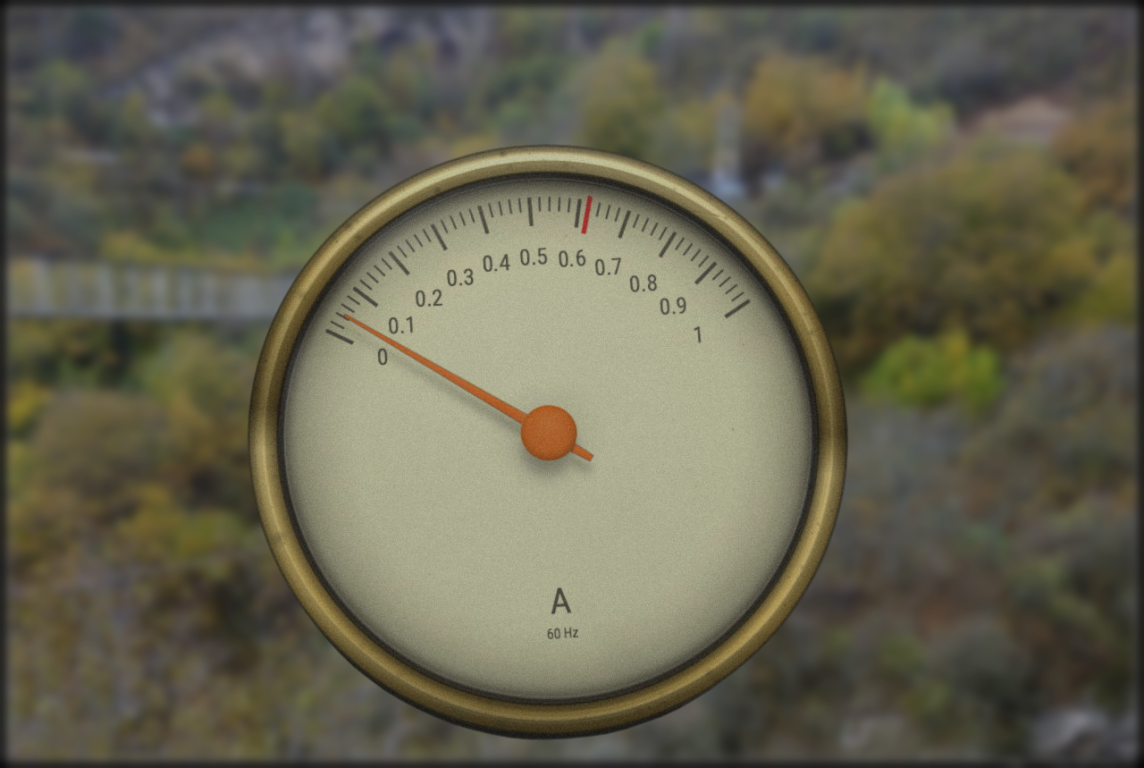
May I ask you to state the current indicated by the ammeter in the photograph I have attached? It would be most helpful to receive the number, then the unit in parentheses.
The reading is 0.04 (A)
